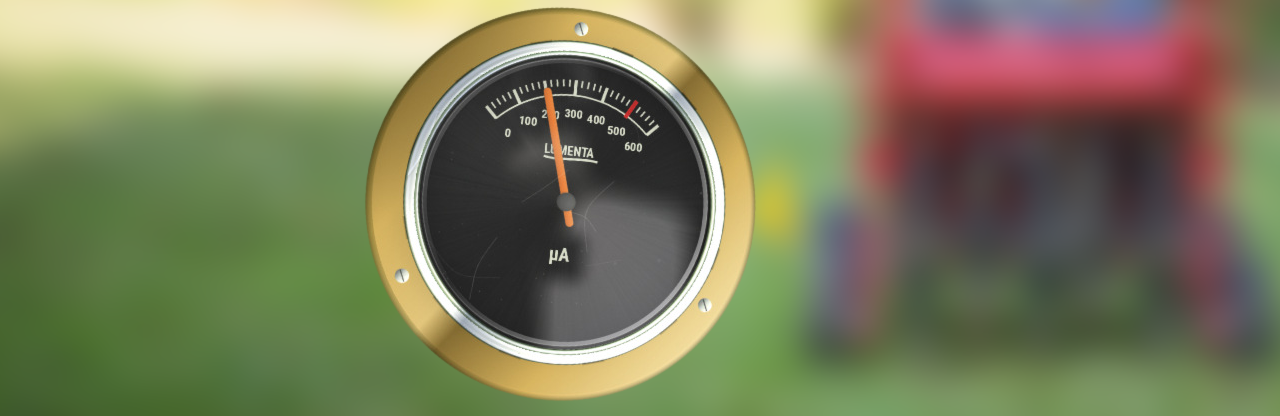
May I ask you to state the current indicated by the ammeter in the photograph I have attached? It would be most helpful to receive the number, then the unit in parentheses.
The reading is 200 (µA)
